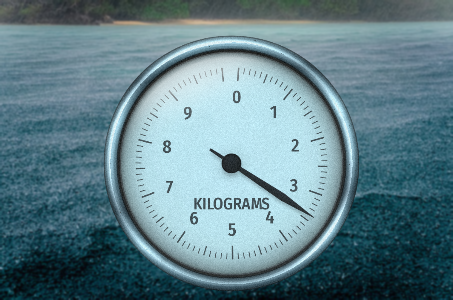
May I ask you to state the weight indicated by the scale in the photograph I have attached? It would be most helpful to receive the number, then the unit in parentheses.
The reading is 3.4 (kg)
